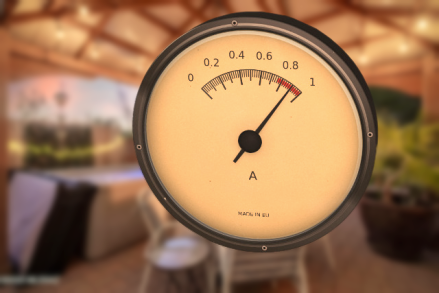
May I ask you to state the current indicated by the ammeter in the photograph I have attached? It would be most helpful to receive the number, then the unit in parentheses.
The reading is 0.9 (A)
